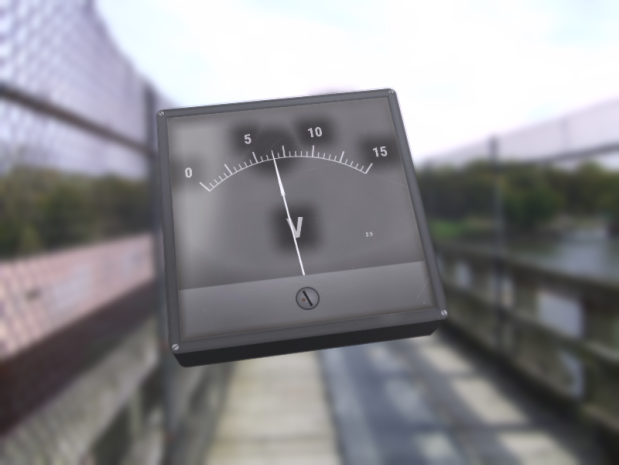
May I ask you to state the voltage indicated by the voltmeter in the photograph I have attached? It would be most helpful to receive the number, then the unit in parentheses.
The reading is 6.5 (V)
